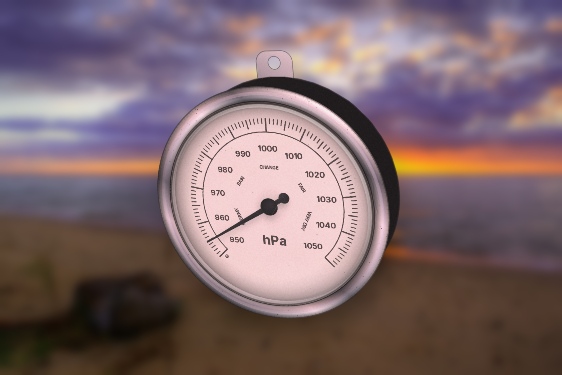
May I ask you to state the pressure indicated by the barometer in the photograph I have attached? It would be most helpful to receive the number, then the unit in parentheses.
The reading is 955 (hPa)
